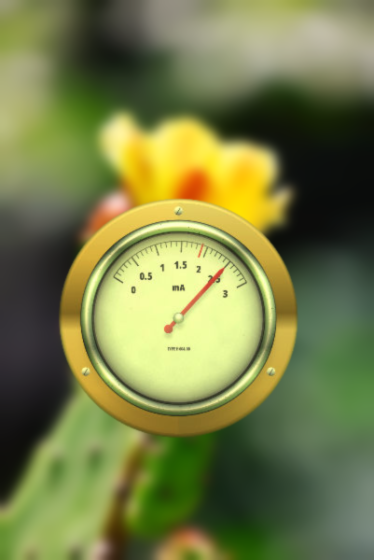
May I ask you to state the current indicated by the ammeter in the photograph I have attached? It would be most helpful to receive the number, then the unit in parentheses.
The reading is 2.5 (mA)
